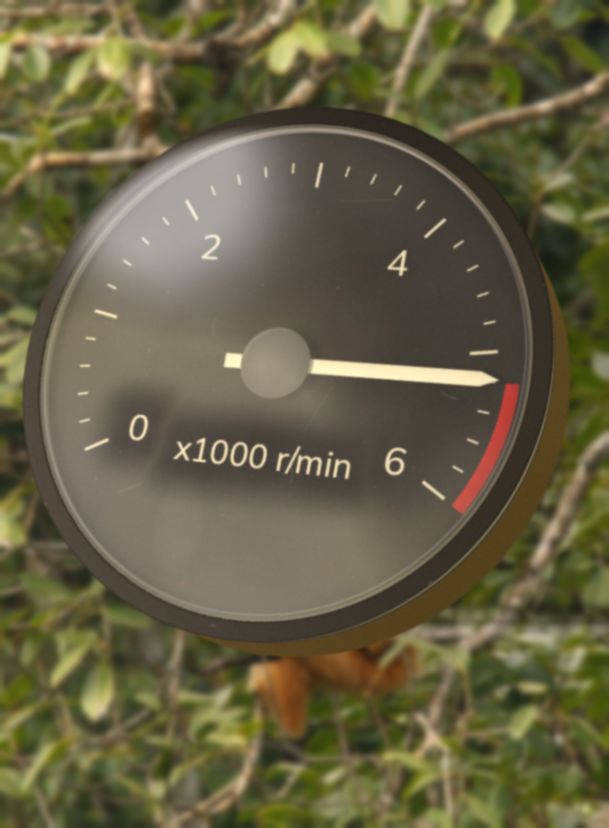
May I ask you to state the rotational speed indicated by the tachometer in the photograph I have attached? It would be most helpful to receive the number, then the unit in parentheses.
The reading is 5200 (rpm)
